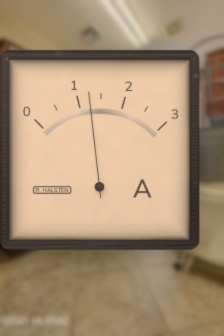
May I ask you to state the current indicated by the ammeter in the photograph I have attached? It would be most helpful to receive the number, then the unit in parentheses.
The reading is 1.25 (A)
